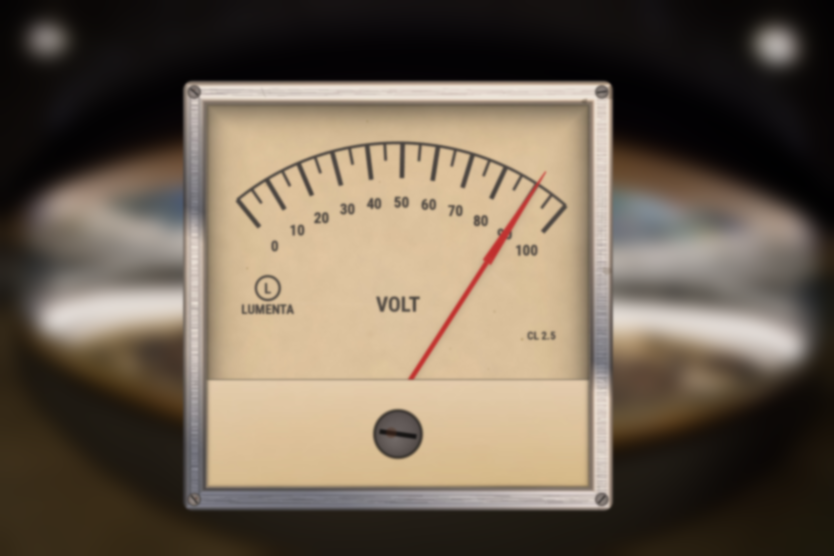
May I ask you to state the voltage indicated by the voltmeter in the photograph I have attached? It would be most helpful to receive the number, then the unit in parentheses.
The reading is 90 (V)
